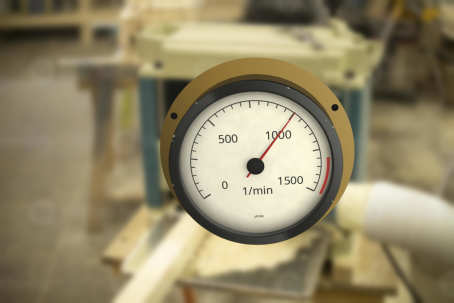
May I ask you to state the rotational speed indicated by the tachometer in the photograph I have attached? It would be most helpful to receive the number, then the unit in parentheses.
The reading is 1000 (rpm)
